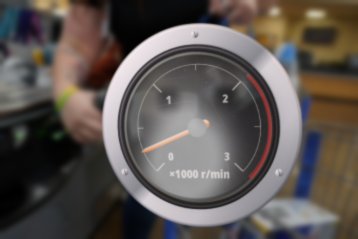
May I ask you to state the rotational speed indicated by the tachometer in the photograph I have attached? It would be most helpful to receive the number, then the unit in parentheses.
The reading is 250 (rpm)
